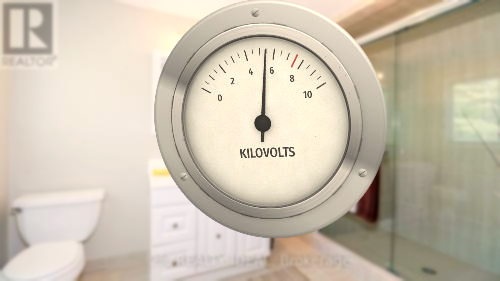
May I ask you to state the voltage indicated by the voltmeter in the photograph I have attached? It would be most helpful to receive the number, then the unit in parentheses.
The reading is 5.5 (kV)
